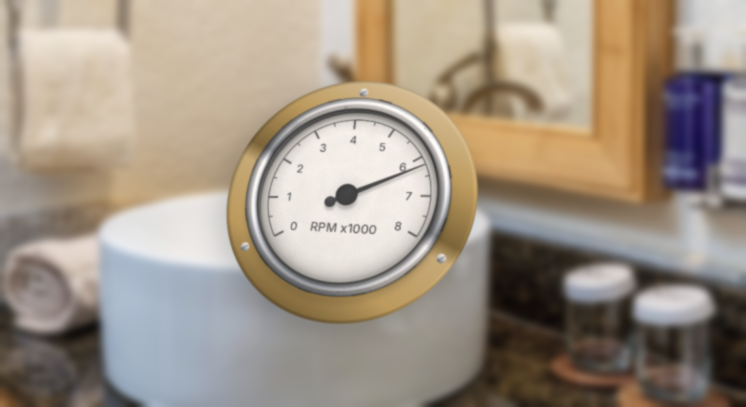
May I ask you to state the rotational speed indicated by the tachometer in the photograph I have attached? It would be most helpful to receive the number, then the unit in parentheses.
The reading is 6250 (rpm)
